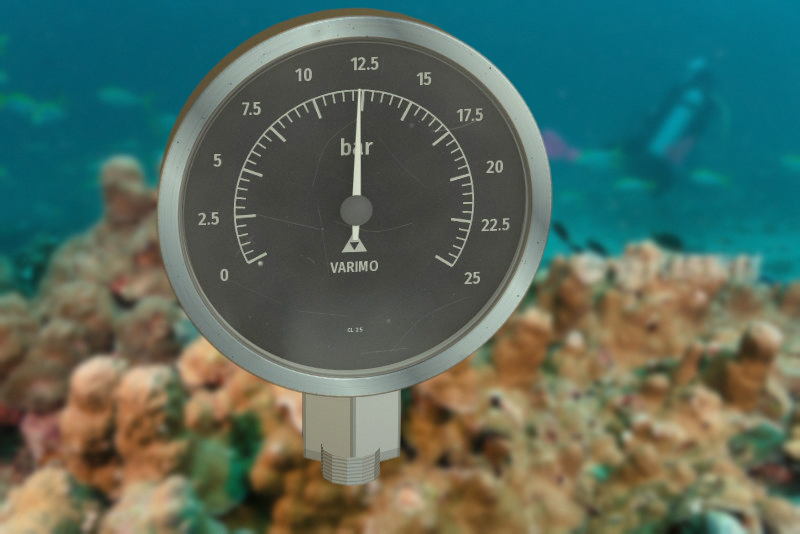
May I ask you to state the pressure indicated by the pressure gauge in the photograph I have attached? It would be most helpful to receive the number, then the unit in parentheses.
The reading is 12.25 (bar)
